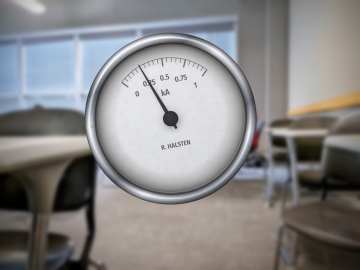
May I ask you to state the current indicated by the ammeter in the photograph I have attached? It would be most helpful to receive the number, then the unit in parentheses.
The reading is 0.25 (kA)
